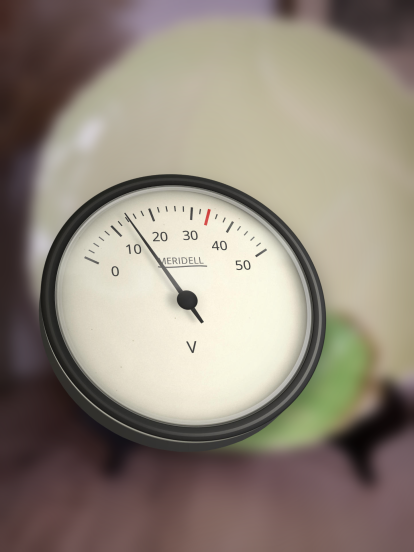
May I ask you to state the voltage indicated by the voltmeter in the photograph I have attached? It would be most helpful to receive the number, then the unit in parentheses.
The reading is 14 (V)
